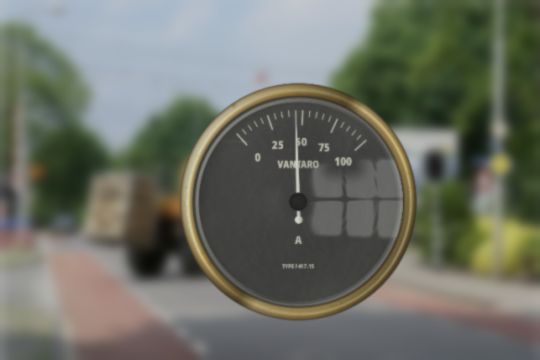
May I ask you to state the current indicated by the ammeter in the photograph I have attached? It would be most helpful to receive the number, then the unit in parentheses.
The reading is 45 (A)
